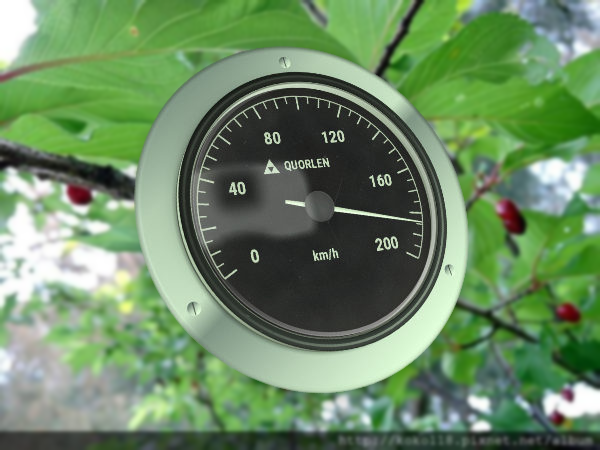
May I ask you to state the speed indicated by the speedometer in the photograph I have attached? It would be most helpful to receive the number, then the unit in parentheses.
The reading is 185 (km/h)
